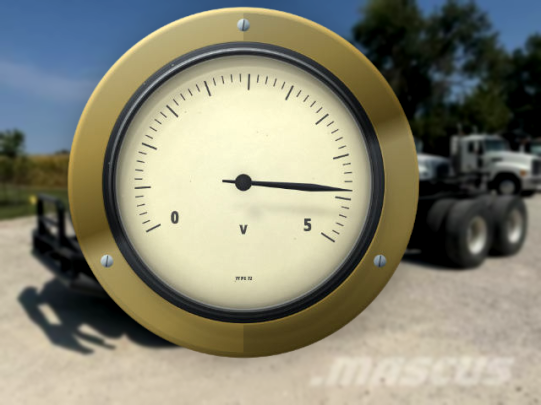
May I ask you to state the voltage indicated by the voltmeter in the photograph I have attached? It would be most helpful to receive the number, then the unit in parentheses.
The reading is 4.4 (V)
